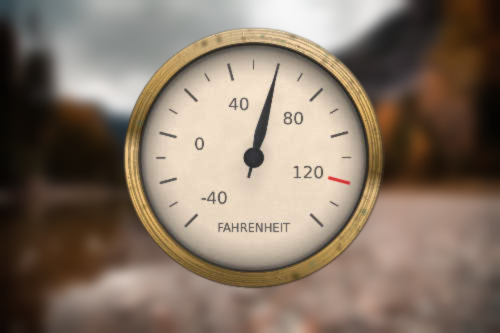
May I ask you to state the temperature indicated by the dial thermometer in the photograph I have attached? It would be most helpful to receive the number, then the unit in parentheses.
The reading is 60 (°F)
